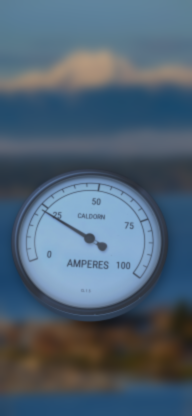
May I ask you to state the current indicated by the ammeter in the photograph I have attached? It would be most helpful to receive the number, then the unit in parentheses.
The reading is 22.5 (A)
